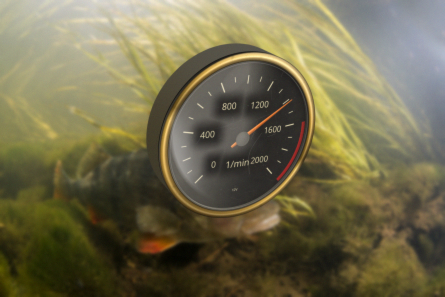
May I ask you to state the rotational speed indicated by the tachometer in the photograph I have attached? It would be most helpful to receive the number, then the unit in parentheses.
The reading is 1400 (rpm)
